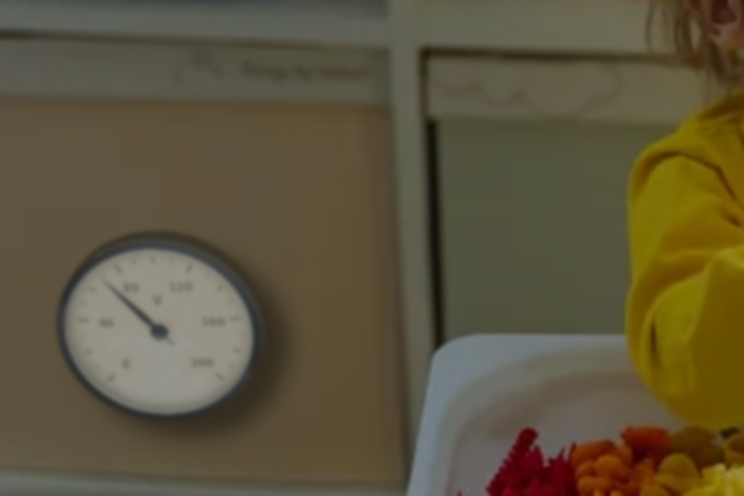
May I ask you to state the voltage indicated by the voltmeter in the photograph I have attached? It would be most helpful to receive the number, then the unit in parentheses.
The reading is 70 (V)
